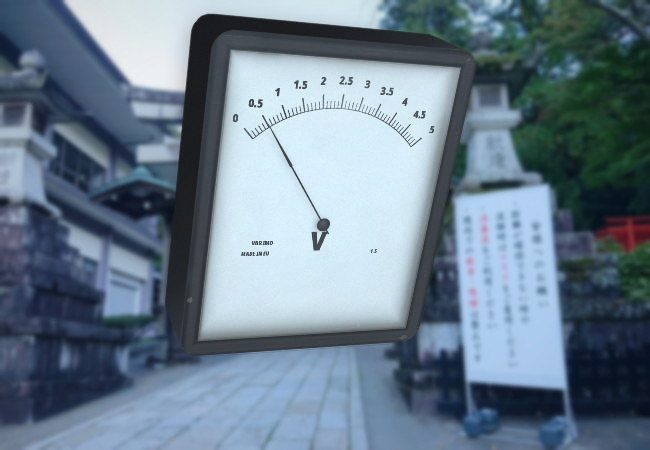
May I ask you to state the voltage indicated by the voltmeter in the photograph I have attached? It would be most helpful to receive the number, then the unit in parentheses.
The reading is 0.5 (V)
